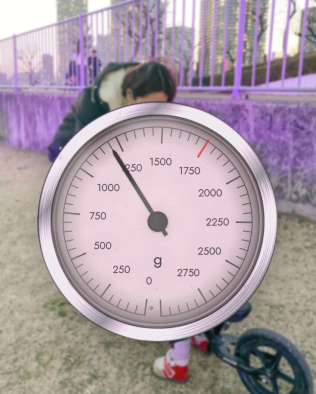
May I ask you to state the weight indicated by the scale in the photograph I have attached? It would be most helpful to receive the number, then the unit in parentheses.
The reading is 1200 (g)
